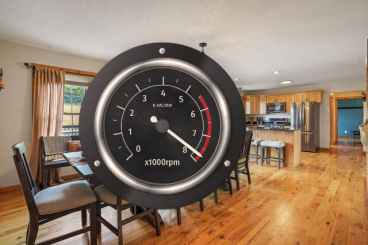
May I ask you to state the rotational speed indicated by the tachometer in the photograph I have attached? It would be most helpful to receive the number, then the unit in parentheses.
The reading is 7750 (rpm)
